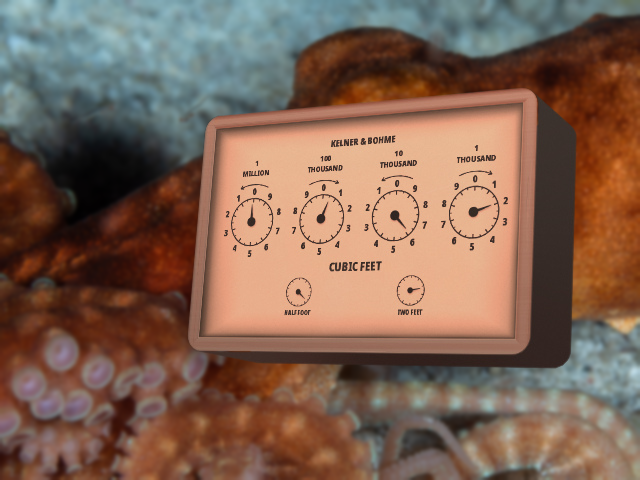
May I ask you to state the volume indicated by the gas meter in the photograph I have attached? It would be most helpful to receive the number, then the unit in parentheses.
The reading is 6200 (ft³)
